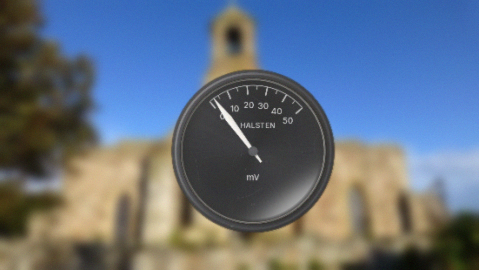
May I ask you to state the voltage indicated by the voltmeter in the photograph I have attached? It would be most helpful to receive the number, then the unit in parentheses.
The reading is 2.5 (mV)
